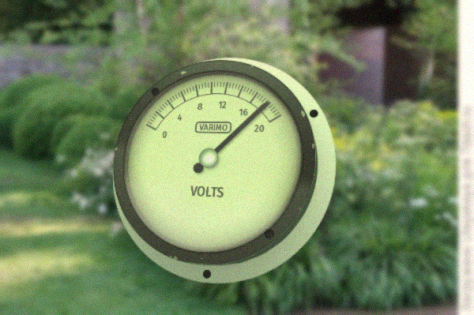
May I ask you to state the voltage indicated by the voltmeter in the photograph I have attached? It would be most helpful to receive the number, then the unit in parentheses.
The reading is 18 (V)
